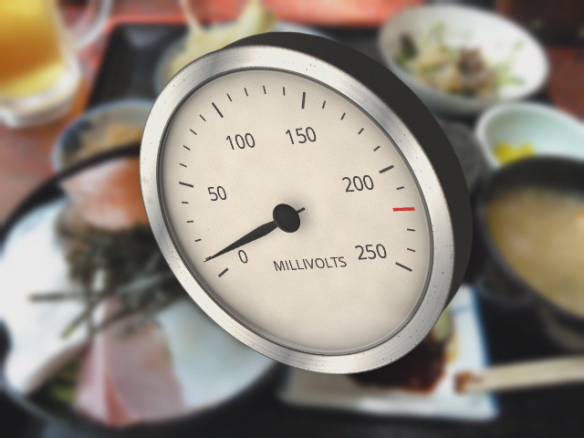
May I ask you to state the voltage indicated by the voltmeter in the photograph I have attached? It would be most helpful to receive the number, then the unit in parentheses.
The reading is 10 (mV)
